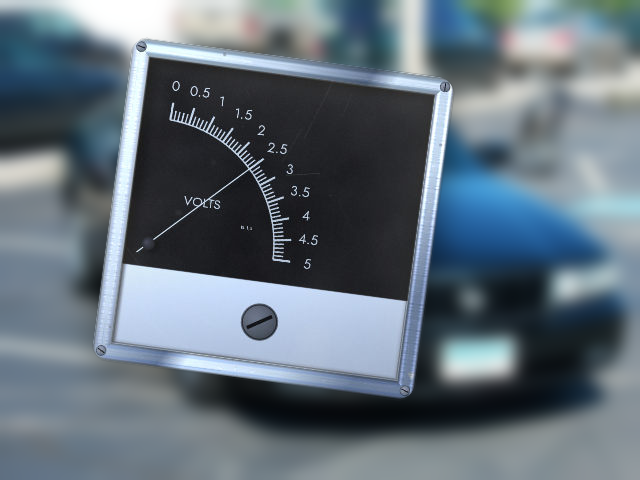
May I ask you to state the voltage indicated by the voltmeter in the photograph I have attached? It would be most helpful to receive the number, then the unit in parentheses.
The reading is 2.5 (V)
